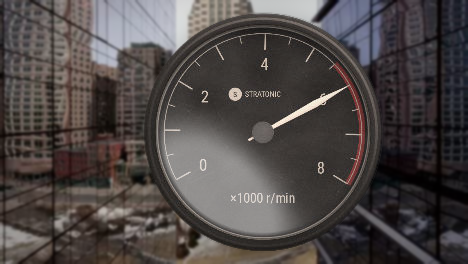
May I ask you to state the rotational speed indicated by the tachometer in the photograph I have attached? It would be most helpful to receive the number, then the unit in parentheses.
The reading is 6000 (rpm)
